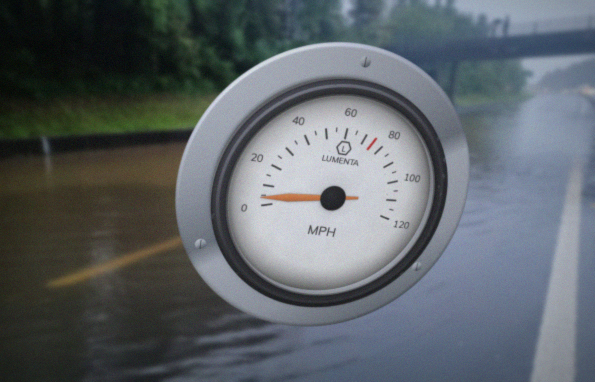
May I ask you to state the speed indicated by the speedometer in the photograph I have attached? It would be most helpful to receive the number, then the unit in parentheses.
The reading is 5 (mph)
